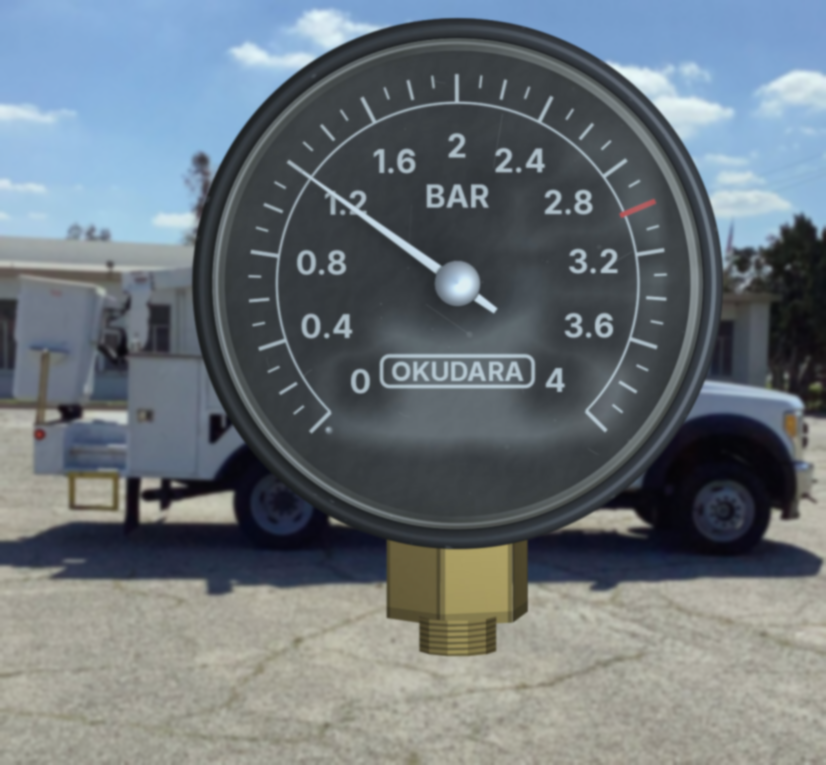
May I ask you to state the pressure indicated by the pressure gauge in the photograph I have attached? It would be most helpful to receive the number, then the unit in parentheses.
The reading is 1.2 (bar)
